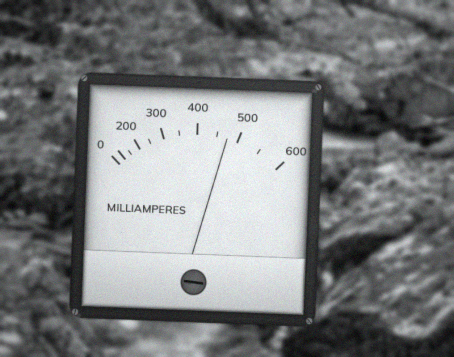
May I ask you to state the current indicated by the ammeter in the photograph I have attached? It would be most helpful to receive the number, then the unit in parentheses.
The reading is 475 (mA)
